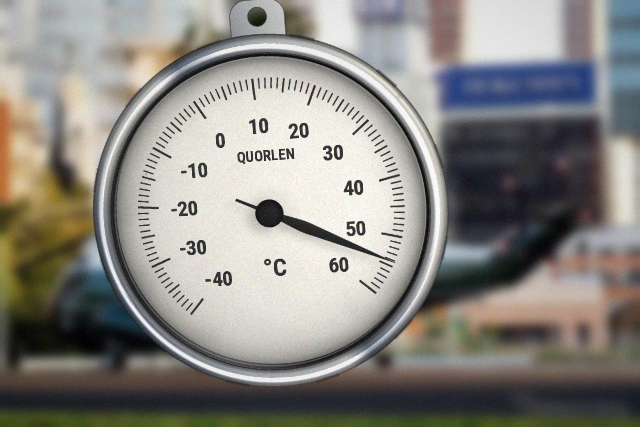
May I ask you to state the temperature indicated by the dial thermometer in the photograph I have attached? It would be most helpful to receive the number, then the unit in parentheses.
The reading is 54 (°C)
